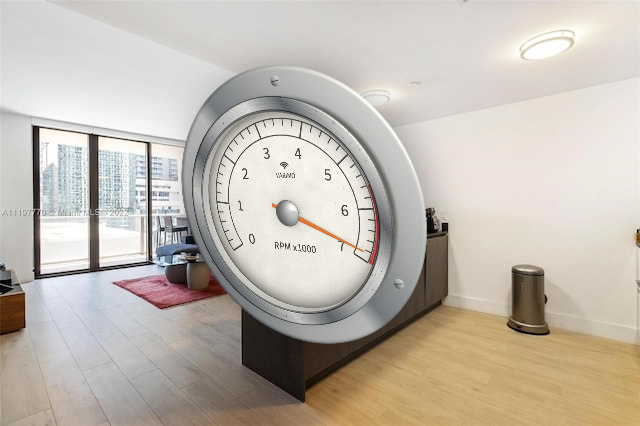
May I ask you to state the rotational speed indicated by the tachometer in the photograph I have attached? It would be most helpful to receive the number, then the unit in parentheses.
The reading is 6800 (rpm)
